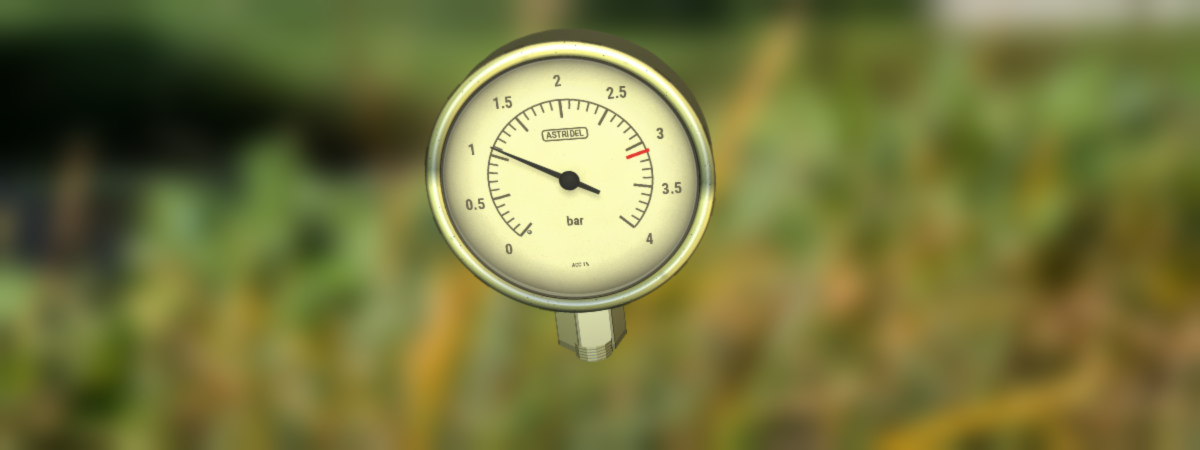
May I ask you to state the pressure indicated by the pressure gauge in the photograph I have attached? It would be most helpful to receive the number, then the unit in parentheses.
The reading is 1.1 (bar)
